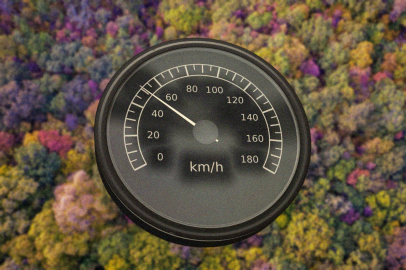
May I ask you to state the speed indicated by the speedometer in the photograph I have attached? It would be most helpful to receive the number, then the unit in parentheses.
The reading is 50 (km/h)
